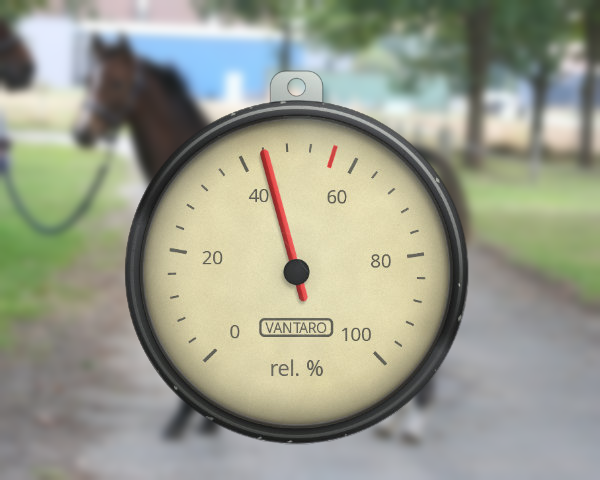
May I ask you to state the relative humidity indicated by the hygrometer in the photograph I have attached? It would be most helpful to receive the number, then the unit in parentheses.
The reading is 44 (%)
